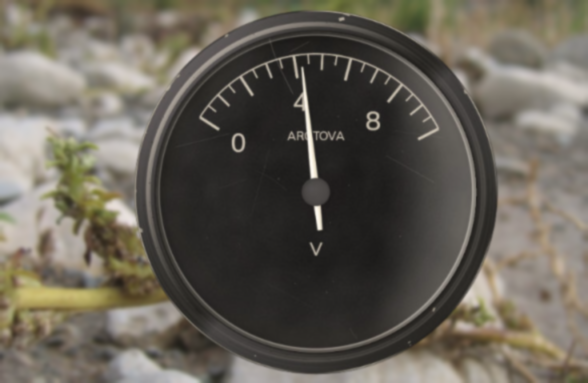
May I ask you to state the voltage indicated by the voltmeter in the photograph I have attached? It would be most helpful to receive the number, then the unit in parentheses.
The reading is 4.25 (V)
